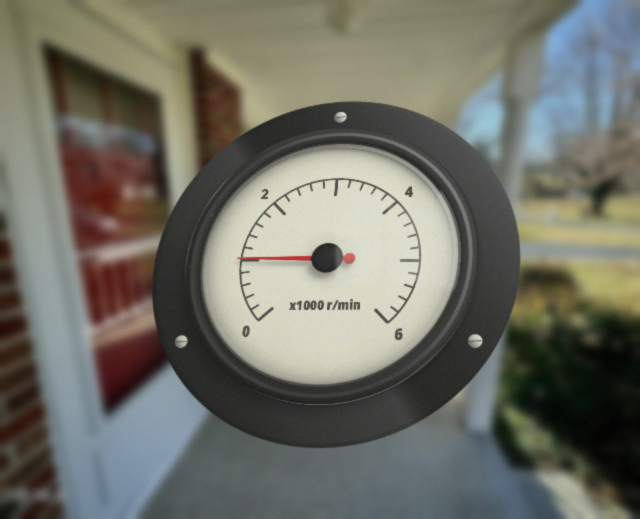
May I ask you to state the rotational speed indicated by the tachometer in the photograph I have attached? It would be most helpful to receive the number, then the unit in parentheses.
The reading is 1000 (rpm)
